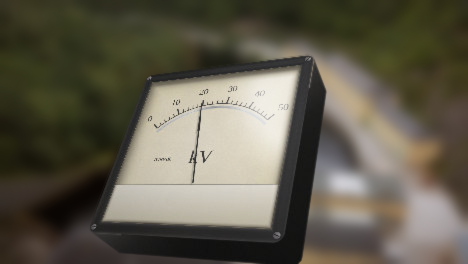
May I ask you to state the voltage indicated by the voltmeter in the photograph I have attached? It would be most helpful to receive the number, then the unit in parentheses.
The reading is 20 (kV)
